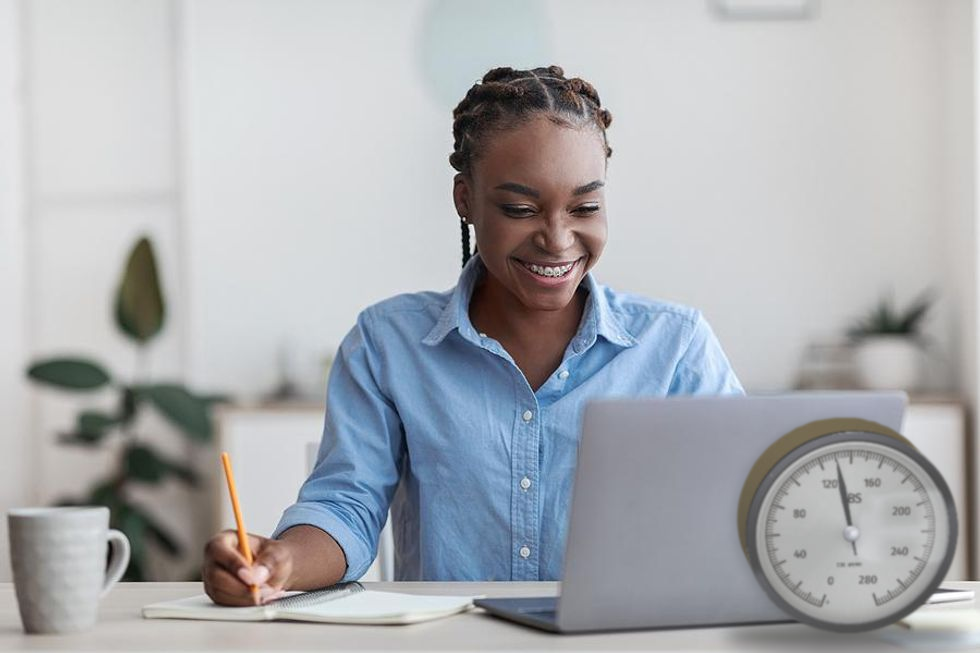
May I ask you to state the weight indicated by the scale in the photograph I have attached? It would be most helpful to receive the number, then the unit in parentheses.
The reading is 130 (lb)
